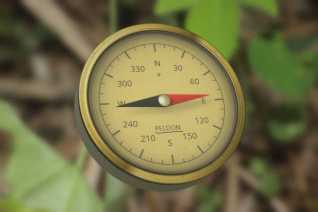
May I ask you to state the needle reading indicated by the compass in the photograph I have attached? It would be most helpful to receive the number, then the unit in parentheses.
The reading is 85 (°)
